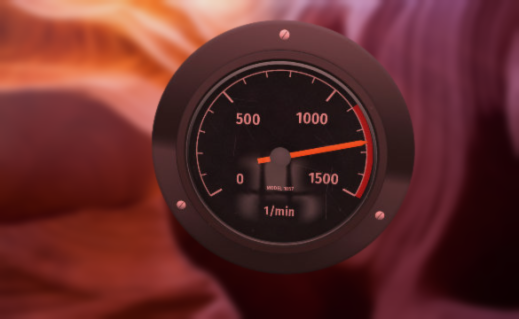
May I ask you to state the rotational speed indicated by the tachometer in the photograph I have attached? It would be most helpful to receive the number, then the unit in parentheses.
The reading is 1250 (rpm)
